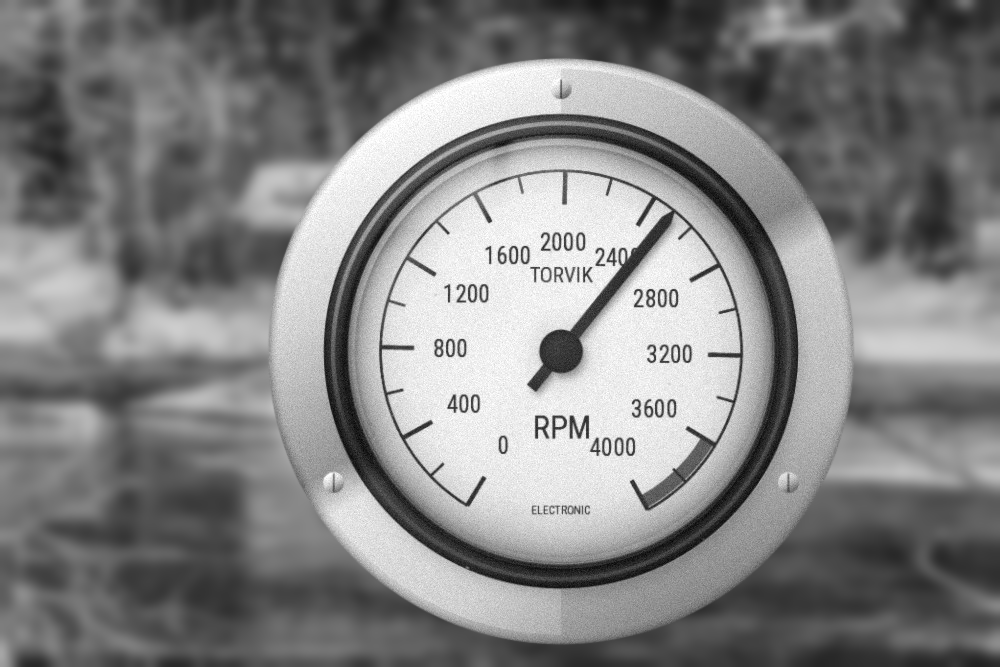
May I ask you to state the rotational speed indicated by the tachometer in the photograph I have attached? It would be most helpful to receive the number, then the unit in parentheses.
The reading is 2500 (rpm)
